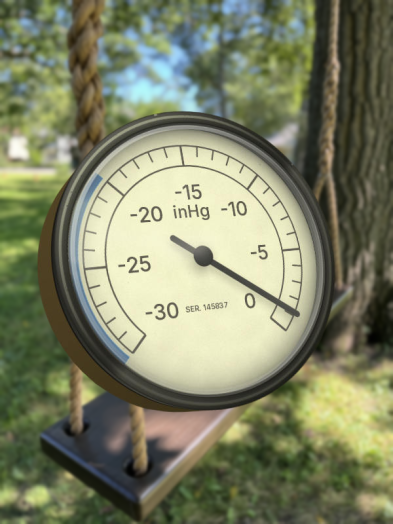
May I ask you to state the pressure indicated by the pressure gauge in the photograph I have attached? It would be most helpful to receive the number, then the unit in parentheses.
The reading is -1 (inHg)
